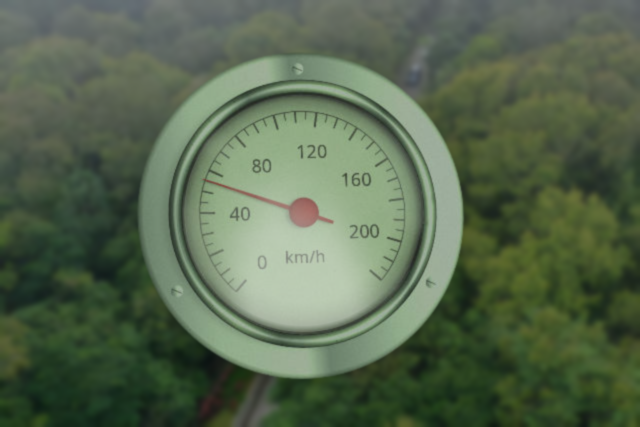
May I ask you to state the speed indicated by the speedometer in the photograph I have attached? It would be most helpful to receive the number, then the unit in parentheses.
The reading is 55 (km/h)
